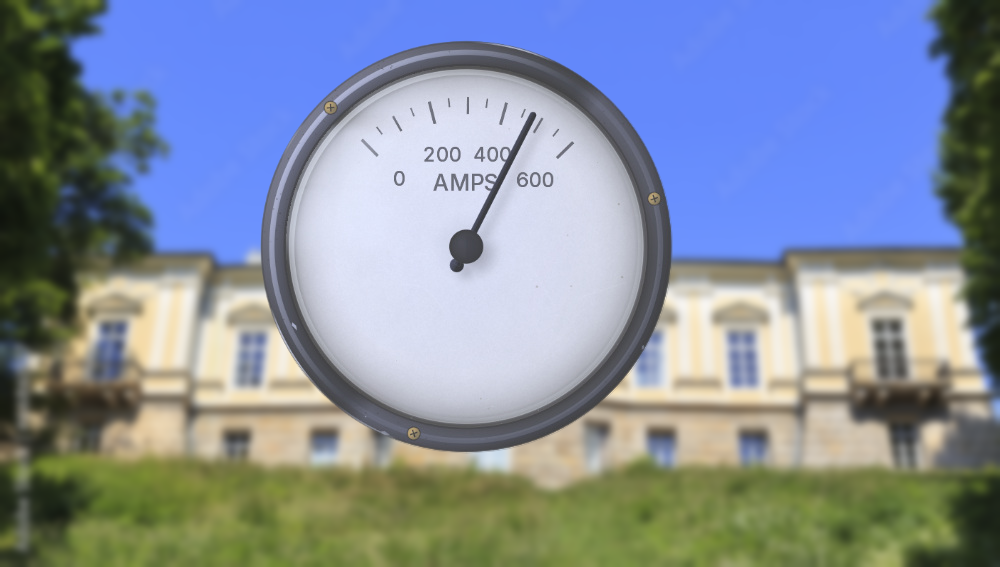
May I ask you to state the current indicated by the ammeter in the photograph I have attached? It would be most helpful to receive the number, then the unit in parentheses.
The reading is 475 (A)
